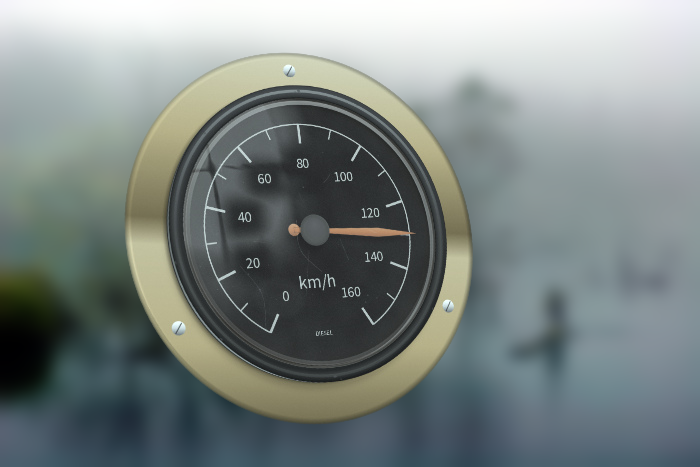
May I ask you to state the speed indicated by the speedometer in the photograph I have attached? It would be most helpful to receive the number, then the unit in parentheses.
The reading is 130 (km/h)
